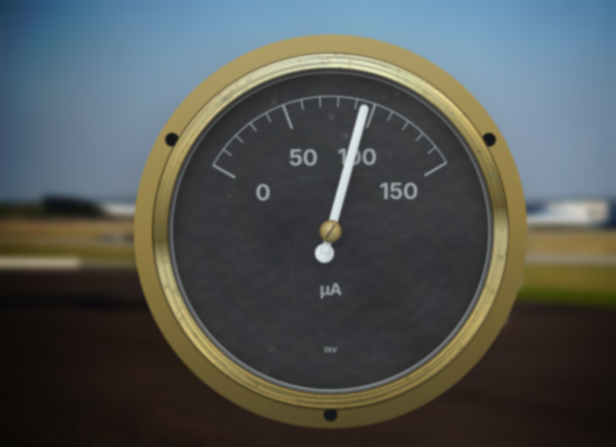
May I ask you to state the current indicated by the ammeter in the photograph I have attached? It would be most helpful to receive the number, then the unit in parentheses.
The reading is 95 (µA)
